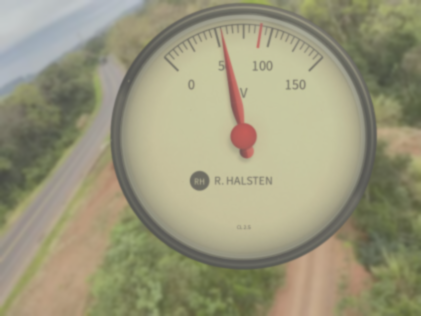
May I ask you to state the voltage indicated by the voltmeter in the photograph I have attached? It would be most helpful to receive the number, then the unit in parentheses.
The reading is 55 (V)
